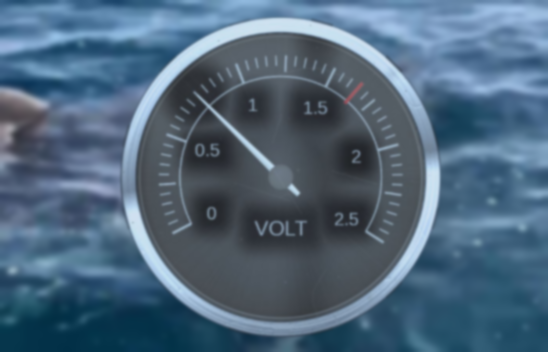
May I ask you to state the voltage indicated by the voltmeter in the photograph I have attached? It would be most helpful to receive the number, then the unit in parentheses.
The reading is 0.75 (V)
